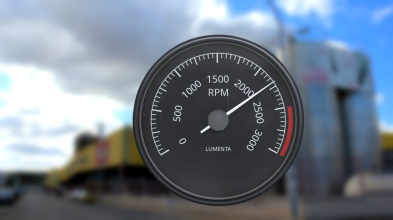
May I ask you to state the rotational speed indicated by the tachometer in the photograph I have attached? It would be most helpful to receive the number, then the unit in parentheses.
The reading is 2200 (rpm)
